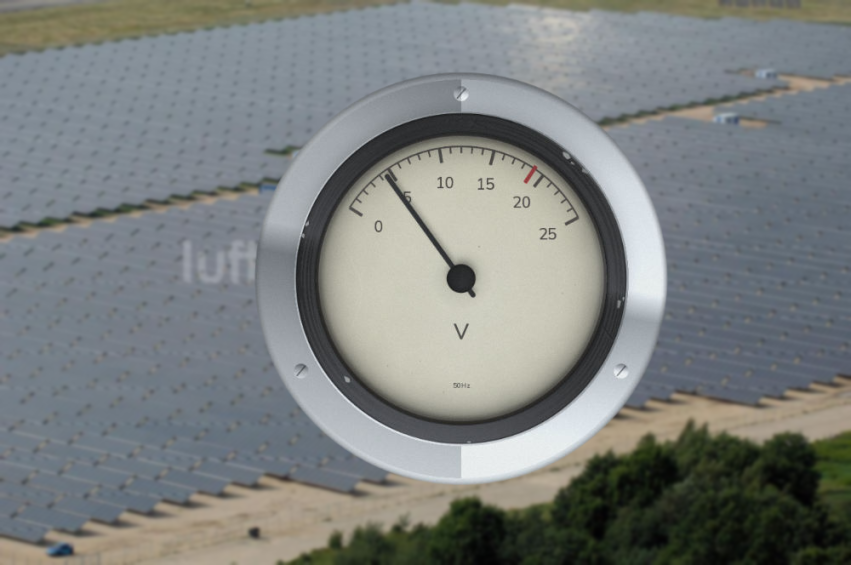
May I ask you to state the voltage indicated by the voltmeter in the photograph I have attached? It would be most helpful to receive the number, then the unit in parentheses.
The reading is 4.5 (V)
